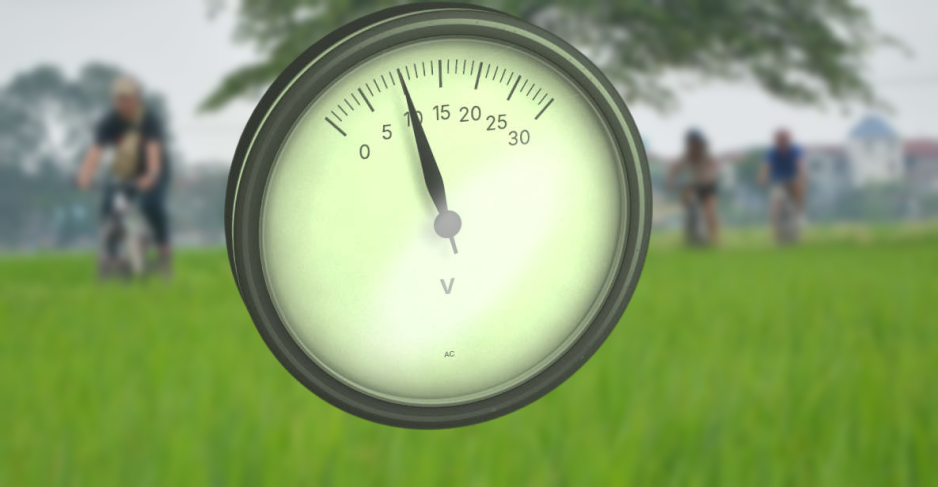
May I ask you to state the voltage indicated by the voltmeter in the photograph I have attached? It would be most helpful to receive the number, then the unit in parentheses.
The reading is 10 (V)
